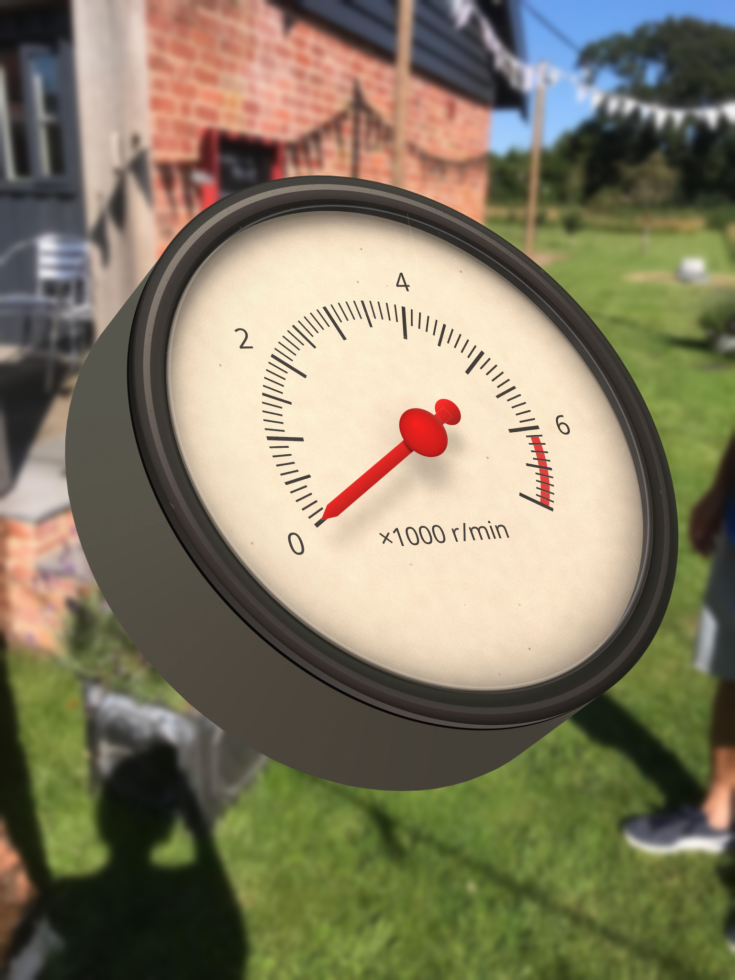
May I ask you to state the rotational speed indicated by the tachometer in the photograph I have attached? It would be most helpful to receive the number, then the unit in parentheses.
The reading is 0 (rpm)
